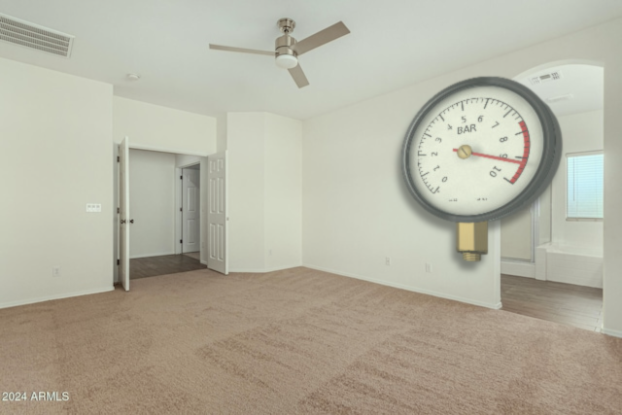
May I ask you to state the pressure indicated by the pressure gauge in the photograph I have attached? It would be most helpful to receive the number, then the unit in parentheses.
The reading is 9.2 (bar)
